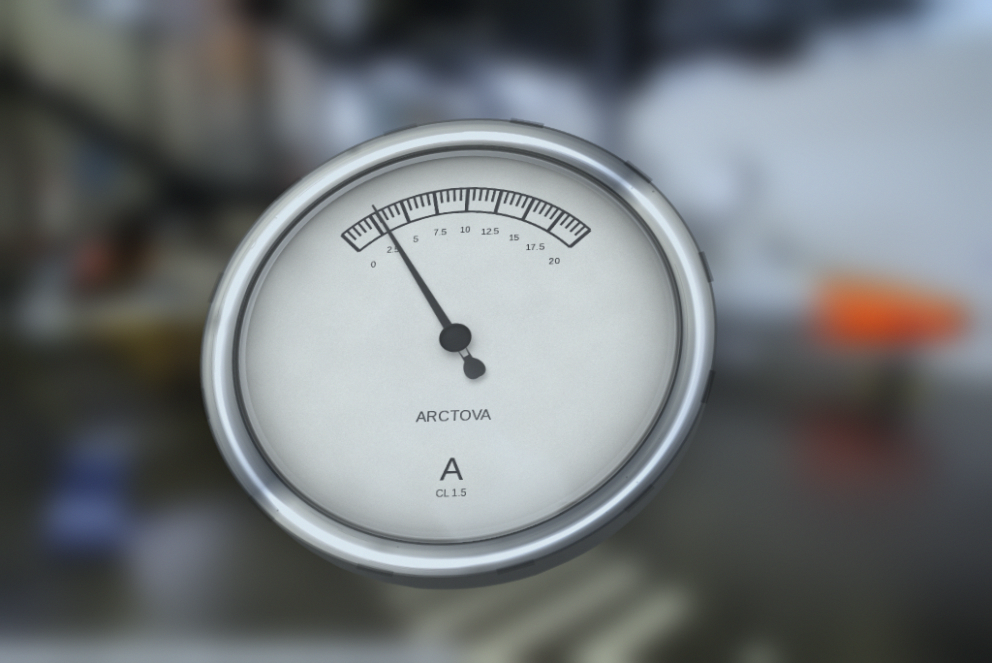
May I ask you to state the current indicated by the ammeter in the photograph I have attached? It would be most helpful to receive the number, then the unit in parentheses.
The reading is 3 (A)
